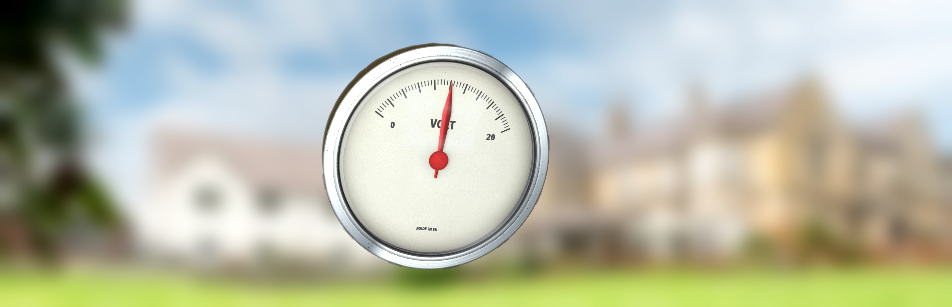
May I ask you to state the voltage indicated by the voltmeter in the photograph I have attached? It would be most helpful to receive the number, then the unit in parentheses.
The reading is 10 (V)
